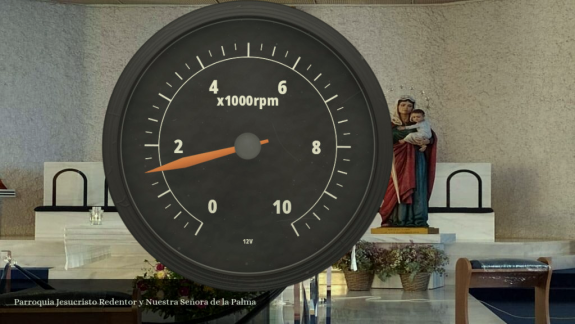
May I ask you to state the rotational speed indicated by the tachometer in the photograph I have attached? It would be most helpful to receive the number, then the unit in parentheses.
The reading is 1500 (rpm)
